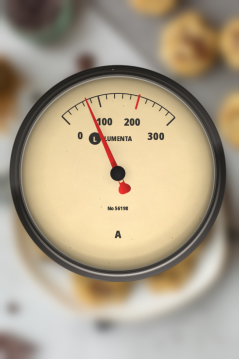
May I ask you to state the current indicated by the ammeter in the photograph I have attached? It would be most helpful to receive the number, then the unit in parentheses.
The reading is 70 (A)
